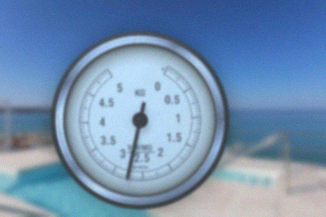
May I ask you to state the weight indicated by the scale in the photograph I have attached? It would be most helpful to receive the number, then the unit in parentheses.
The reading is 2.75 (kg)
